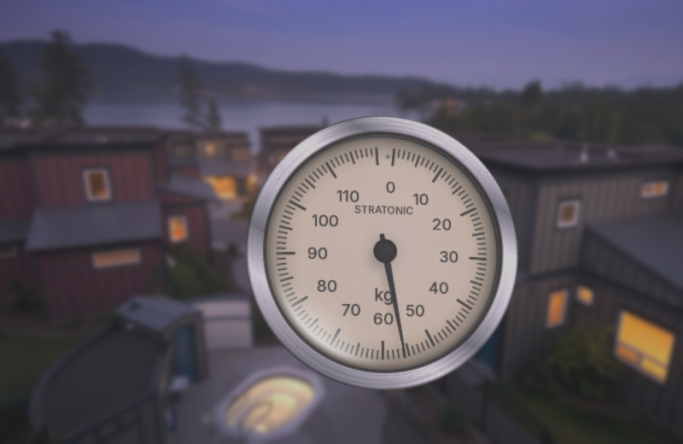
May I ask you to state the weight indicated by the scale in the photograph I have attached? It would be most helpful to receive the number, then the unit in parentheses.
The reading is 56 (kg)
